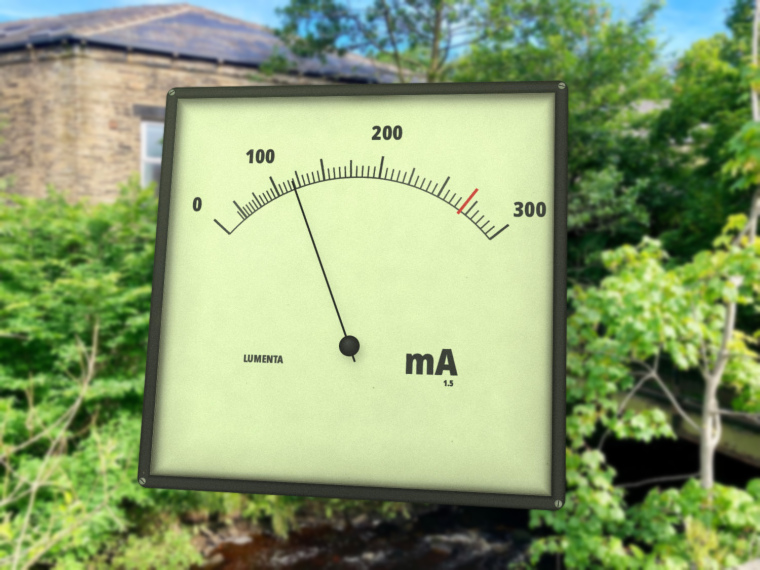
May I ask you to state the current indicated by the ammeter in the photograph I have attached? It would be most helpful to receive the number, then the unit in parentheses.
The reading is 120 (mA)
